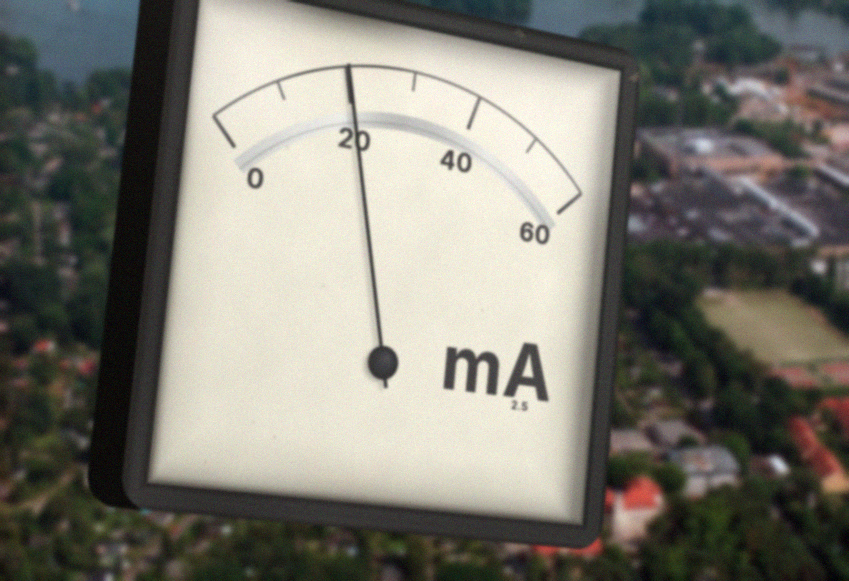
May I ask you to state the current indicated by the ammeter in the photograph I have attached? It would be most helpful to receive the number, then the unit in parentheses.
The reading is 20 (mA)
